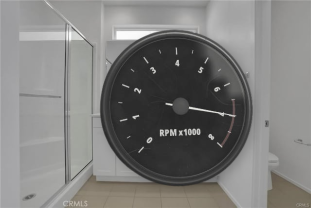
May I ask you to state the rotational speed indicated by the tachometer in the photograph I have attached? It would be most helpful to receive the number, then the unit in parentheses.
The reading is 7000 (rpm)
